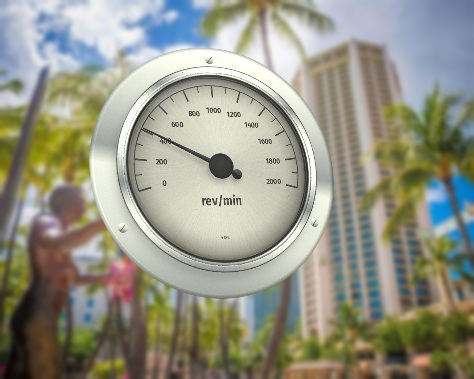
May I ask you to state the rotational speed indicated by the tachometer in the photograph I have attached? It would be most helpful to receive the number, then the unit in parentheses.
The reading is 400 (rpm)
